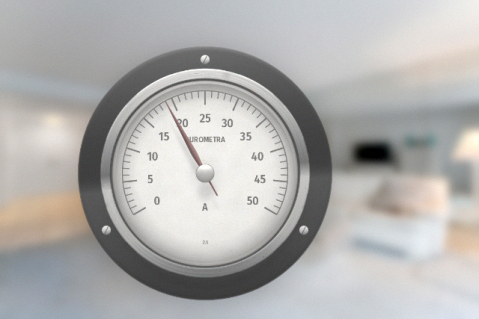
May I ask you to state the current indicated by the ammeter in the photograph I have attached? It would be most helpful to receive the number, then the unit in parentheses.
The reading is 19 (A)
